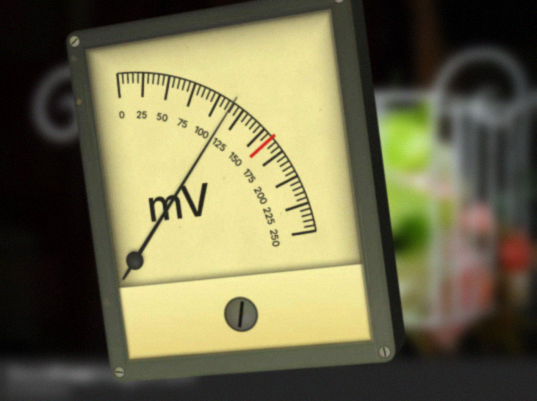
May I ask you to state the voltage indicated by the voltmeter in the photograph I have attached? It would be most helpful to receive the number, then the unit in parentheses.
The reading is 115 (mV)
